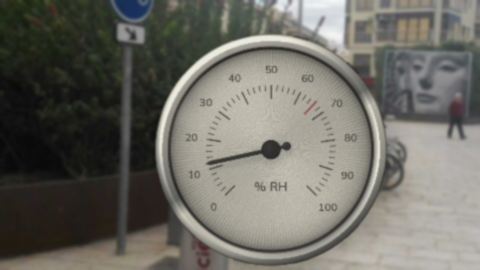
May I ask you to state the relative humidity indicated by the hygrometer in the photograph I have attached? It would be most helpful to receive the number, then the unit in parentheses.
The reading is 12 (%)
